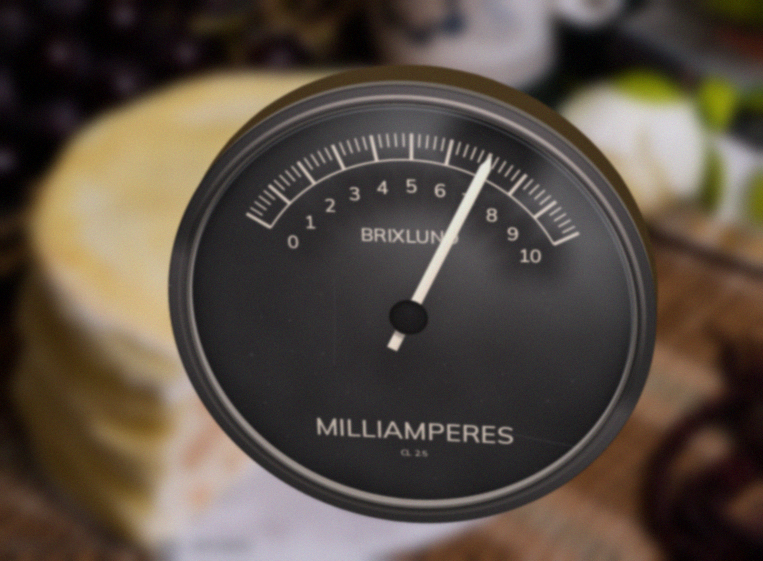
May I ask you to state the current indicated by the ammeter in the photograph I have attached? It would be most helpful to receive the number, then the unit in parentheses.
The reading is 7 (mA)
